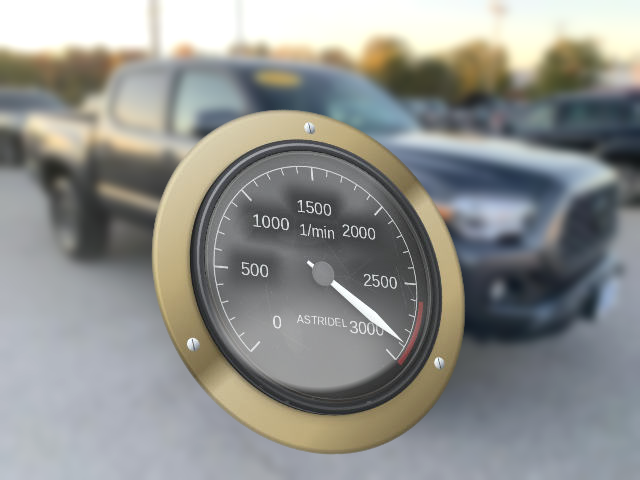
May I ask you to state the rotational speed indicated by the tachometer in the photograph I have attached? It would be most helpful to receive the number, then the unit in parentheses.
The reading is 2900 (rpm)
